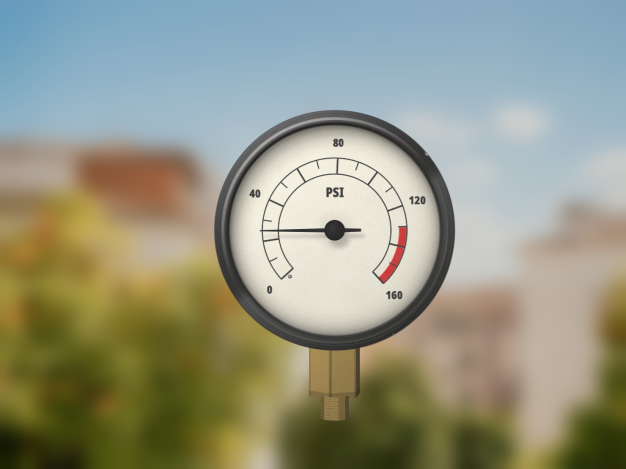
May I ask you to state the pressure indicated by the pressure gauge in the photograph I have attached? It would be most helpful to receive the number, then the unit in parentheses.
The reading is 25 (psi)
